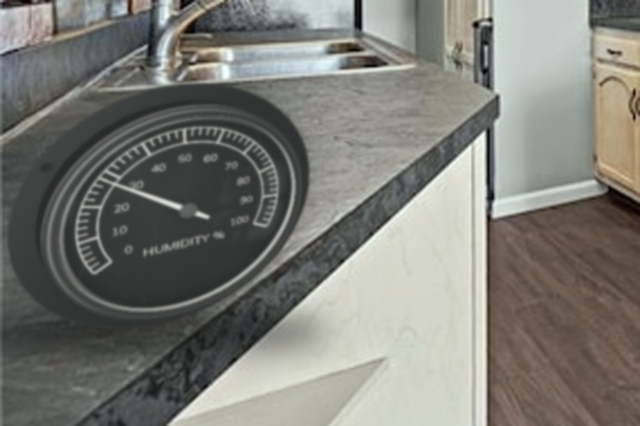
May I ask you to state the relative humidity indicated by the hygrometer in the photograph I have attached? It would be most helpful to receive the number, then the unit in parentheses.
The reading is 28 (%)
